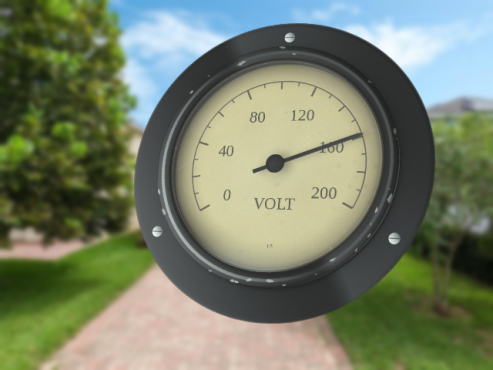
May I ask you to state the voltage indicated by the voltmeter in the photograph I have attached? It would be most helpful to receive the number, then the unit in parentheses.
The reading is 160 (V)
